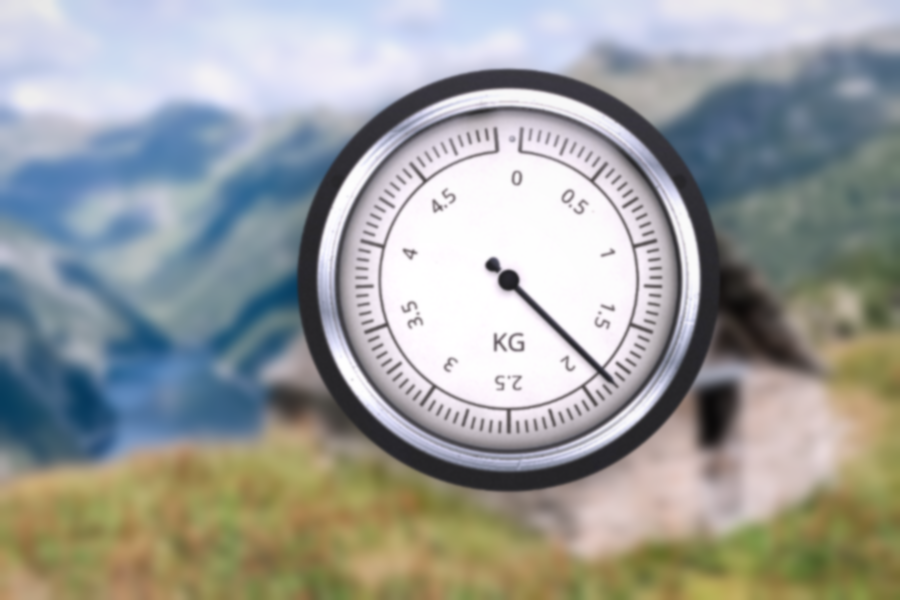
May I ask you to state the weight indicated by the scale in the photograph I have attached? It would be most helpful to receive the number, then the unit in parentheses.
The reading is 1.85 (kg)
